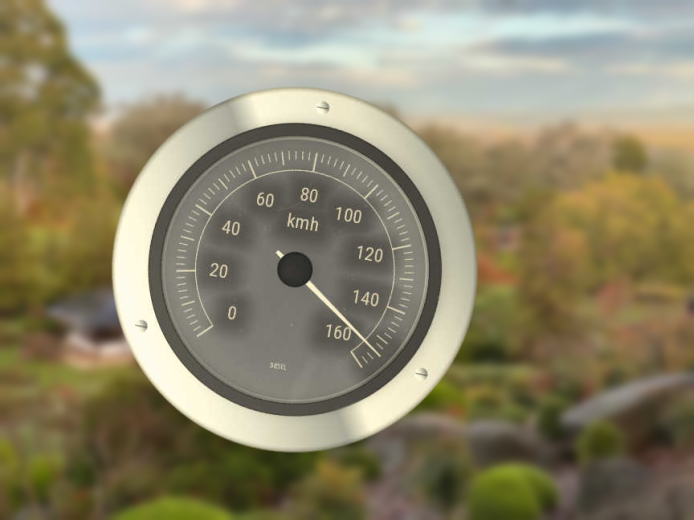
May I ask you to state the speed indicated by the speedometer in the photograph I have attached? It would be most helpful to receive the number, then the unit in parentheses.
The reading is 154 (km/h)
